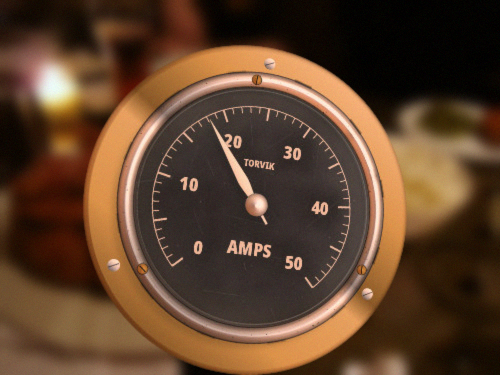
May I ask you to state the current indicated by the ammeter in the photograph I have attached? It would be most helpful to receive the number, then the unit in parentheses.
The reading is 18 (A)
